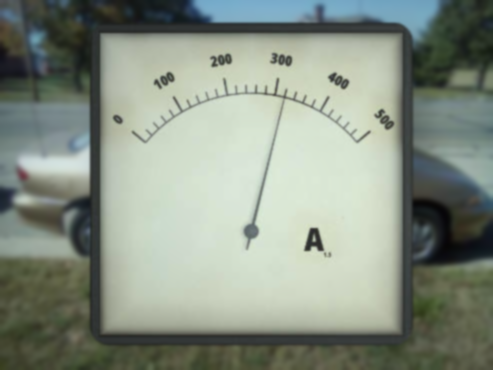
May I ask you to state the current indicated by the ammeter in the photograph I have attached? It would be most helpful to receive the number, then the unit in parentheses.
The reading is 320 (A)
